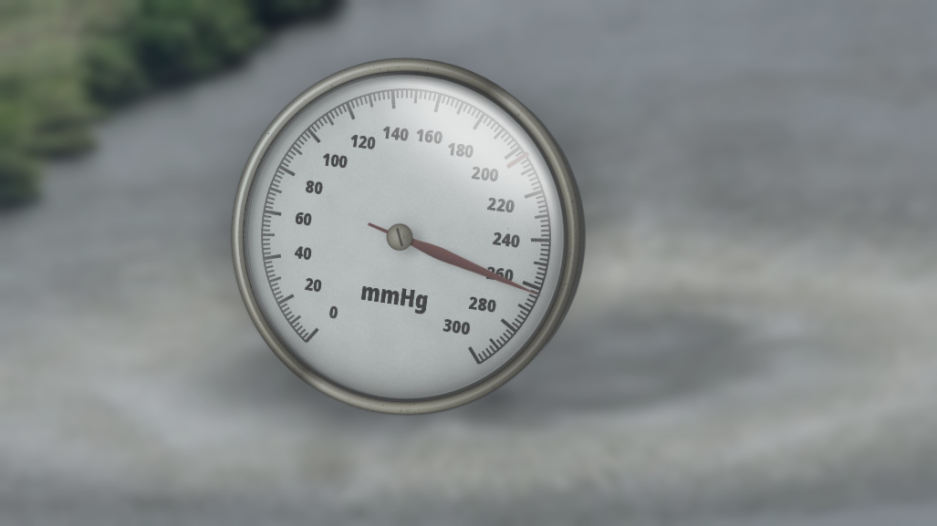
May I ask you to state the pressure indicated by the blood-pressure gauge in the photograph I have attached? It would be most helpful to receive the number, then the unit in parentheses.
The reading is 262 (mmHg)
